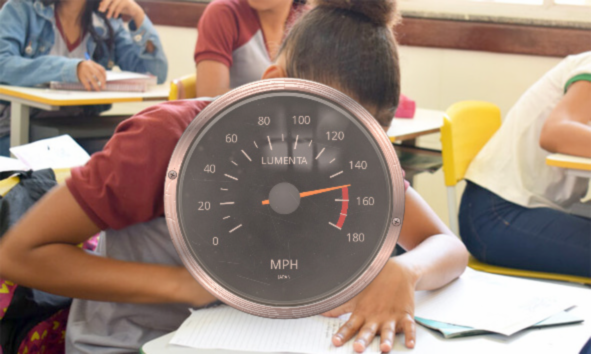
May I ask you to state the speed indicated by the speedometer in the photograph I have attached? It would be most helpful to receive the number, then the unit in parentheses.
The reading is 150 (mph)
